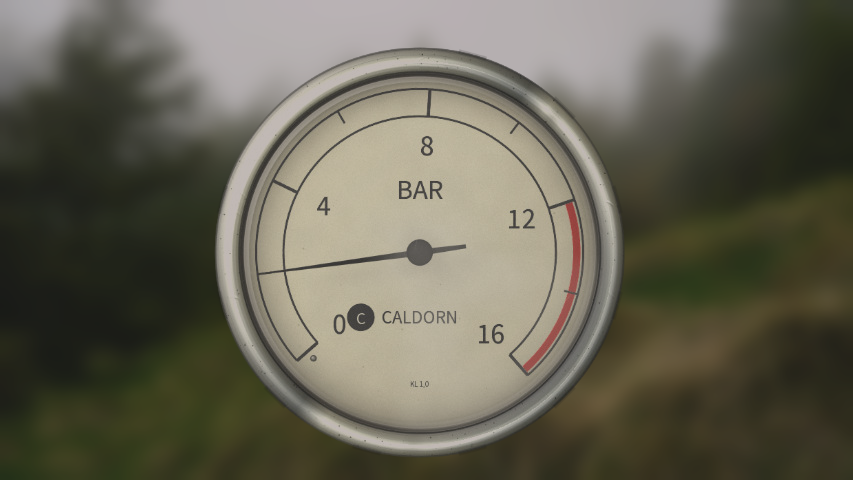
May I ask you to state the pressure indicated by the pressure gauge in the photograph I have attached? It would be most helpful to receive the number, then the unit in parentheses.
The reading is 2 (bar)
